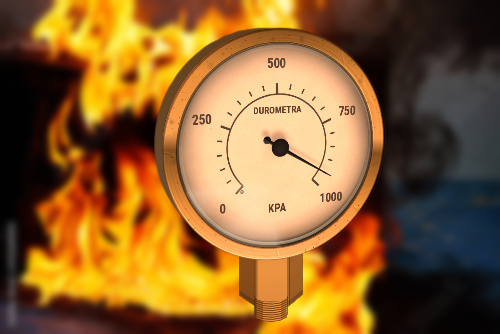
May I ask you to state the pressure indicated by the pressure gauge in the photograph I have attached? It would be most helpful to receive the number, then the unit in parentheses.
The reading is 950 (kPa)
